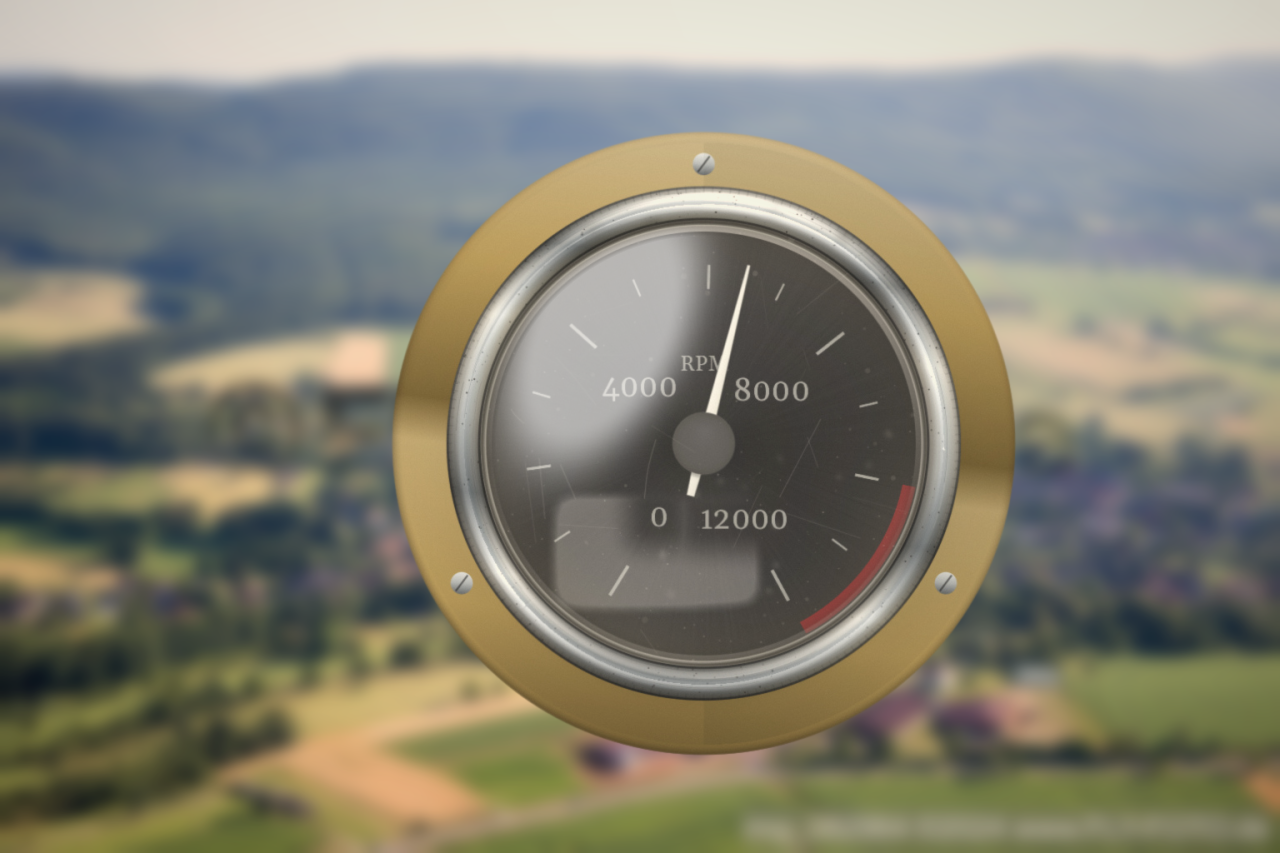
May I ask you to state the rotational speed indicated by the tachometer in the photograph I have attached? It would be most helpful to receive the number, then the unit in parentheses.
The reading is 6500 (rpm)
